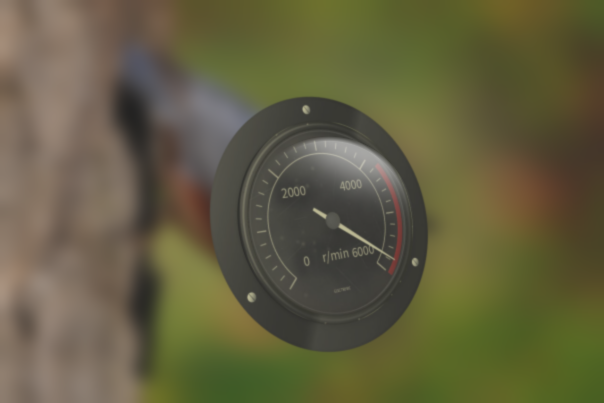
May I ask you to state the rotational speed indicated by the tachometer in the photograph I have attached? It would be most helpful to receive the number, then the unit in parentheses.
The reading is 5800 (rpm)
